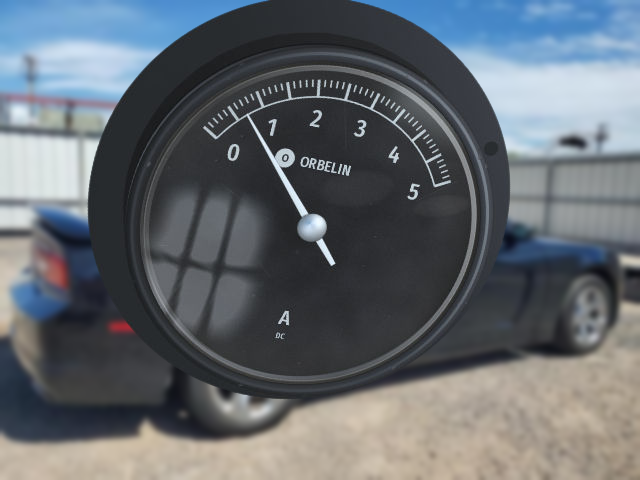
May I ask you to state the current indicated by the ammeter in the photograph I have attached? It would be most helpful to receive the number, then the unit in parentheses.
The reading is 0.7 (A)
